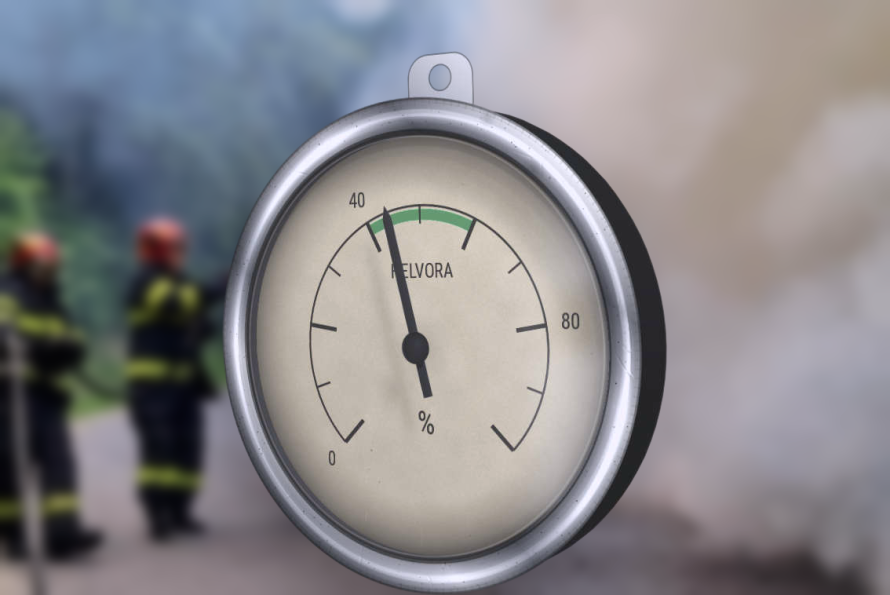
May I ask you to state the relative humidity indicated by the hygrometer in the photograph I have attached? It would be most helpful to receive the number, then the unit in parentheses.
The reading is 45 (%)
